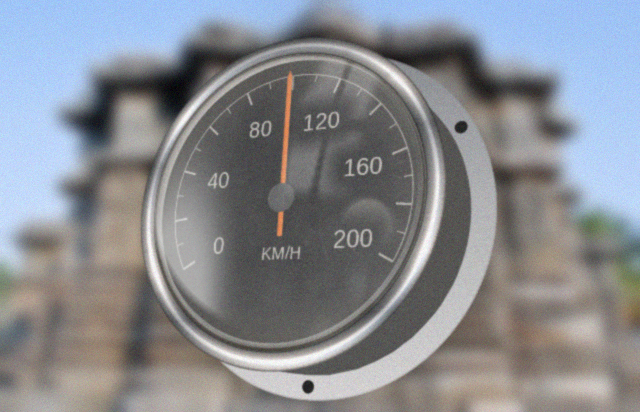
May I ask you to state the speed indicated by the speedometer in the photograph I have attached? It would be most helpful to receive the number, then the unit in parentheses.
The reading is 100 (km/h)
